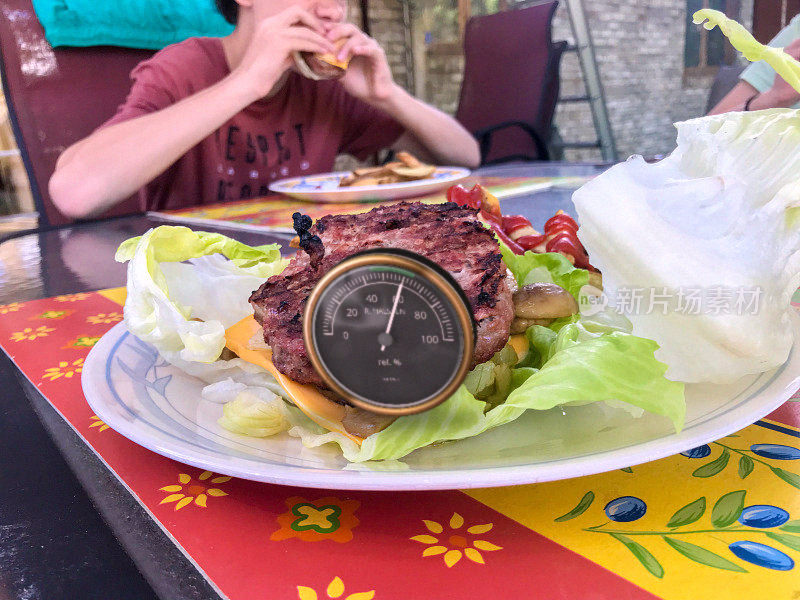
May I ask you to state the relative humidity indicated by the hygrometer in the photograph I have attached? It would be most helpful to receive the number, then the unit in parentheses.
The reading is 60 (%)
